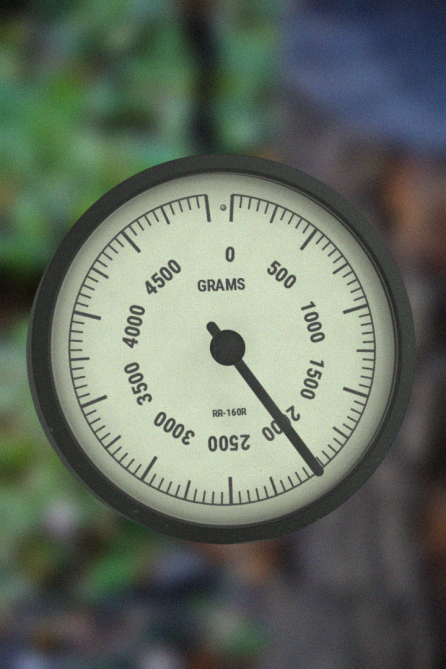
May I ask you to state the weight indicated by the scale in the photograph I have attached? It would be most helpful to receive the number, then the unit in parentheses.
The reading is 2000 (g)
